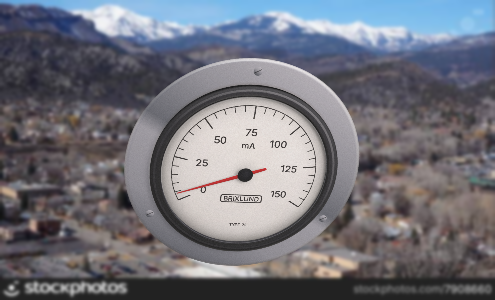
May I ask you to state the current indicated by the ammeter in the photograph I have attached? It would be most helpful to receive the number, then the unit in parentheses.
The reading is 5 (mA)
